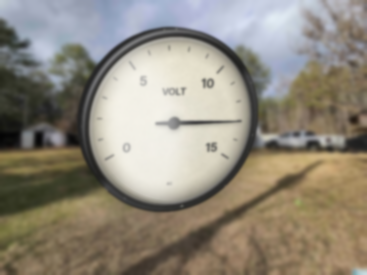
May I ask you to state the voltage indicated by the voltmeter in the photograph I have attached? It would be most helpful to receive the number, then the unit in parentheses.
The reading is 13 (V)
